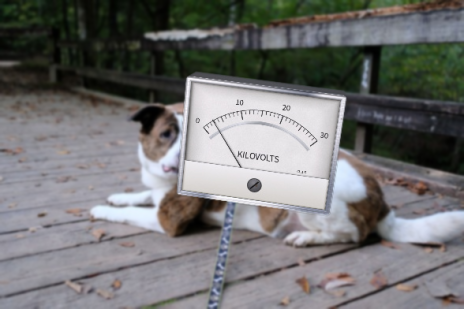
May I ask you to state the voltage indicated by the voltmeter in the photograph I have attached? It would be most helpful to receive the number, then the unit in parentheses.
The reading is 3 (kV)
